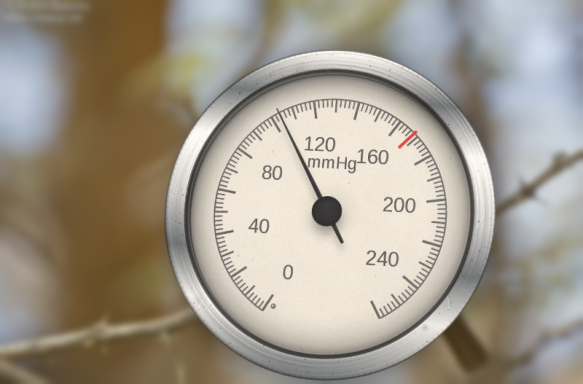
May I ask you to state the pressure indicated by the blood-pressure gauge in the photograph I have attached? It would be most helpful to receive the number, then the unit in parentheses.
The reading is 104 (mmHg)
